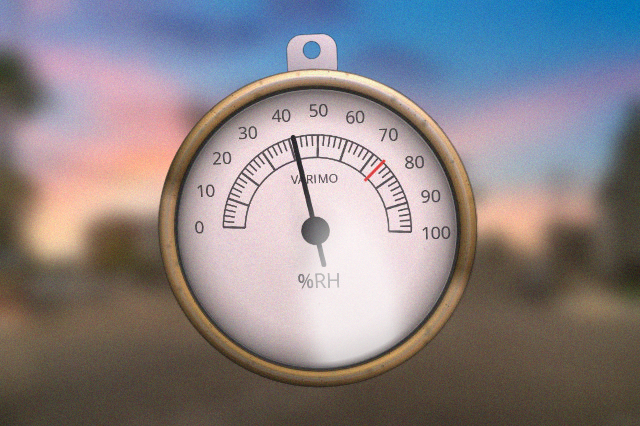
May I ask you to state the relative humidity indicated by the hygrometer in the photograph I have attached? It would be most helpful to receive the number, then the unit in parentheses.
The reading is 42 (%)
